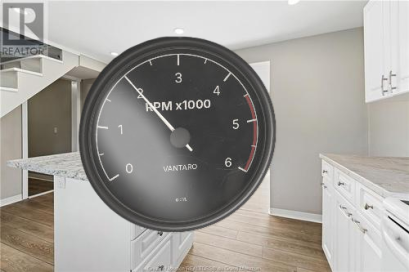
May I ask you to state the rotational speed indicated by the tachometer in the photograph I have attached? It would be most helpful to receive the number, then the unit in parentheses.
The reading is 2000 (rpm)
